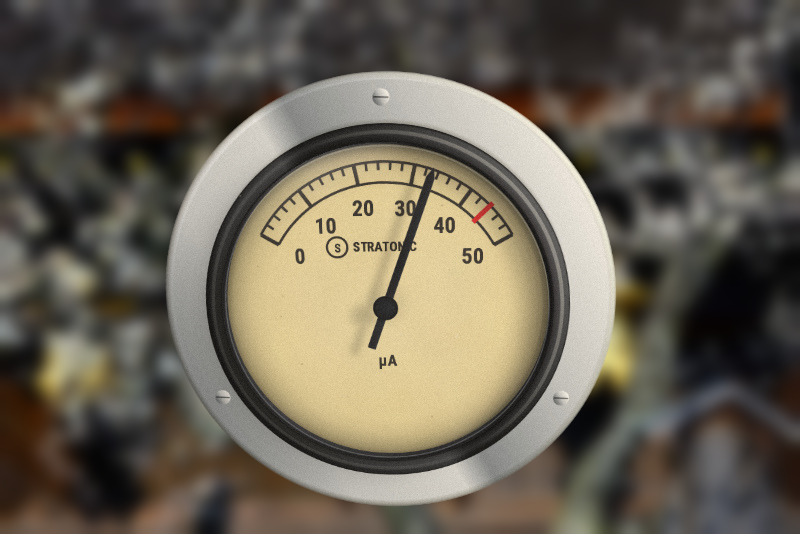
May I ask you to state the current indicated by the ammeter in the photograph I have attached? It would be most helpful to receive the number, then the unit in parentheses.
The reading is 33 (µA)
